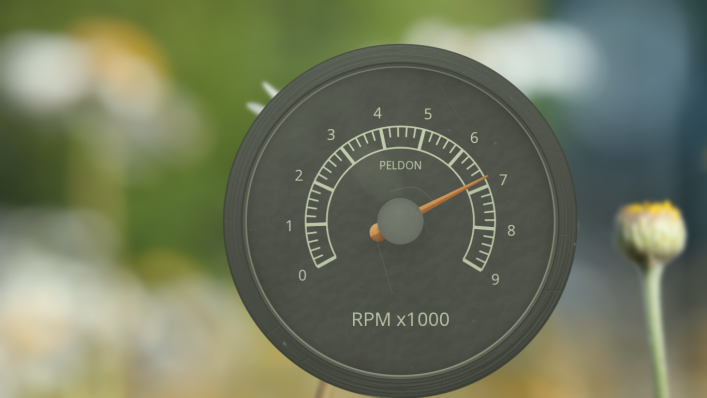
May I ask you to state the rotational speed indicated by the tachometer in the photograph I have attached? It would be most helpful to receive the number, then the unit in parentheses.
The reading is 6800 (rpm)
